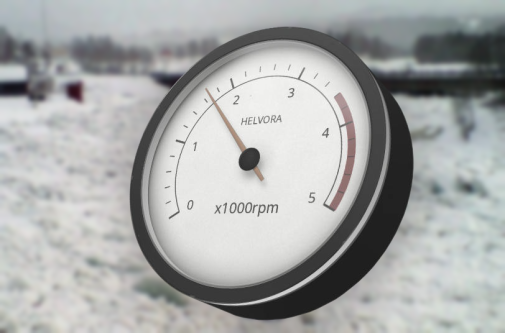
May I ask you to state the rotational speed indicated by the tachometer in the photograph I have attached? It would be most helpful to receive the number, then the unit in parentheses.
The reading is 1700 (rpm)
